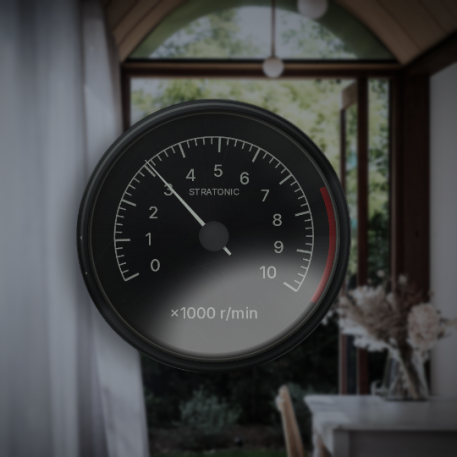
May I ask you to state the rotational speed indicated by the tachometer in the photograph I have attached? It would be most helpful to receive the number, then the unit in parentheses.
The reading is 3100 (rpm)
